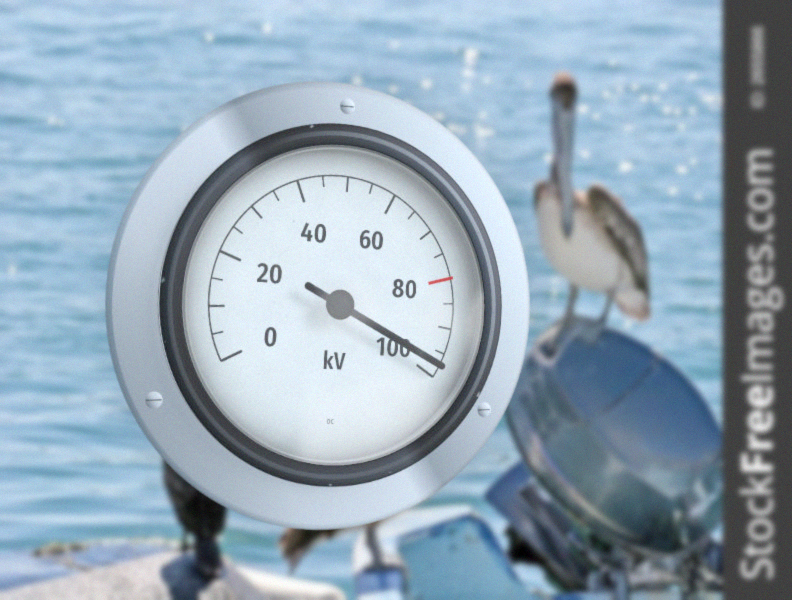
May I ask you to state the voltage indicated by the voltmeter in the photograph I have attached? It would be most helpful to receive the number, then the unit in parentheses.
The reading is 97.5 (kV)
